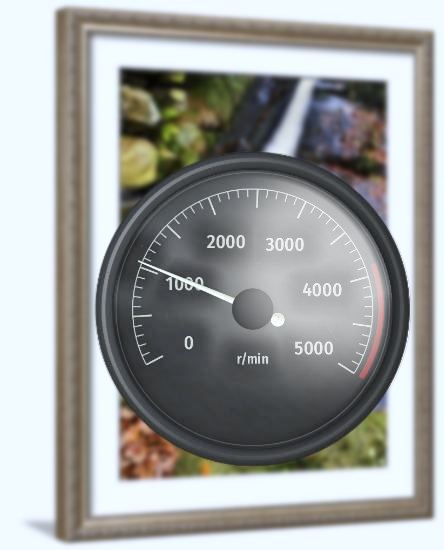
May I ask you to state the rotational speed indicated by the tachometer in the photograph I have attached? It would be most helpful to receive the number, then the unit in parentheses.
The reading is 1050 (rpm)
